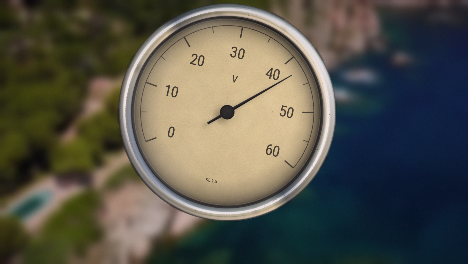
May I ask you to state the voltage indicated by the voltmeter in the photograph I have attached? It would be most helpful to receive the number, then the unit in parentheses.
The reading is 42.5 (V)
